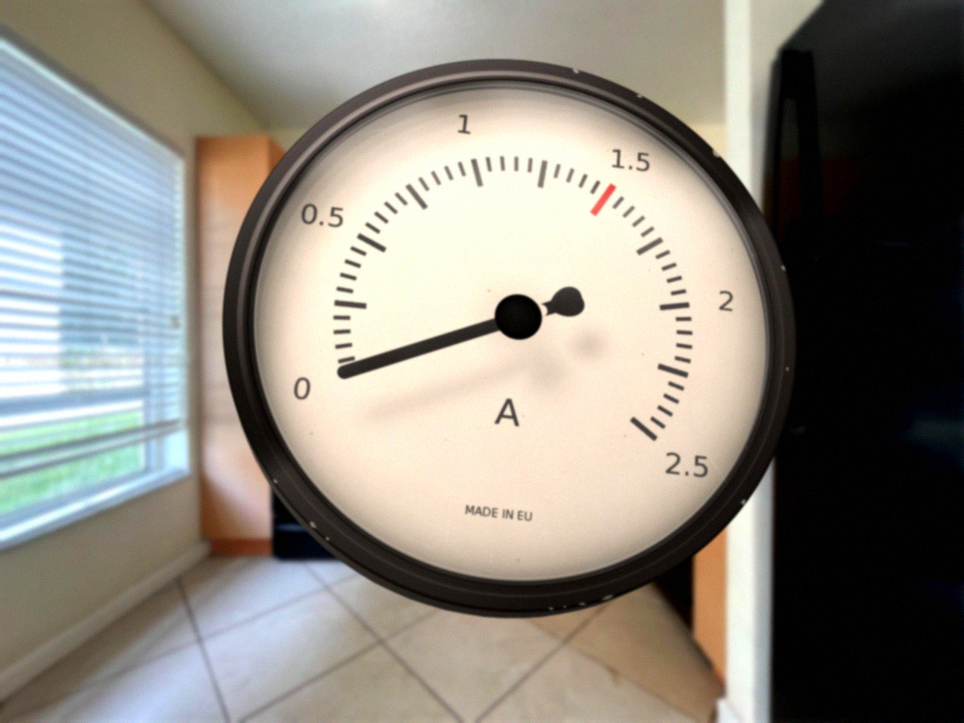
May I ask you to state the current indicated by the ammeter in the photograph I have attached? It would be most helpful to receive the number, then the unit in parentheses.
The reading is 0 (A)
